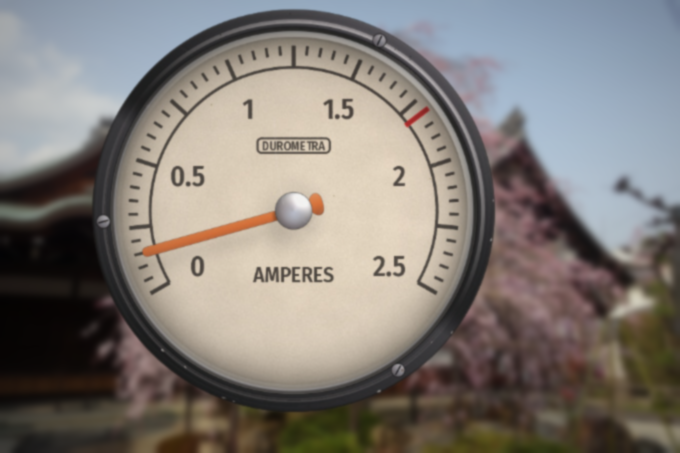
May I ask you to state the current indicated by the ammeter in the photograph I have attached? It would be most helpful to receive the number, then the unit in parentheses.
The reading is 0.15 (A)
